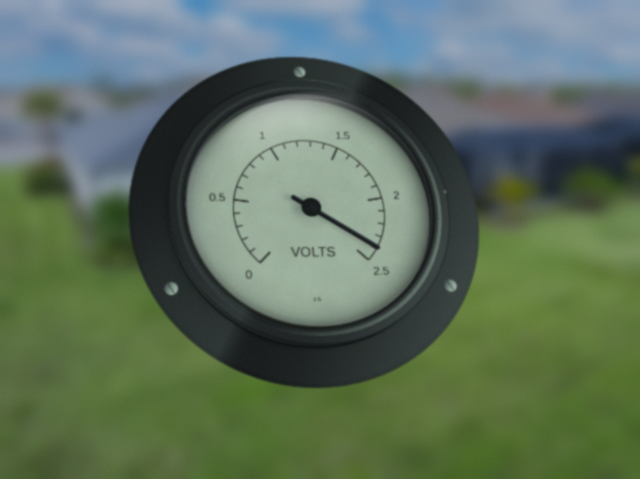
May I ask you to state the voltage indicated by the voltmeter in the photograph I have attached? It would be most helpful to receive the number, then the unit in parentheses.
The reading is 2.4 (V)
